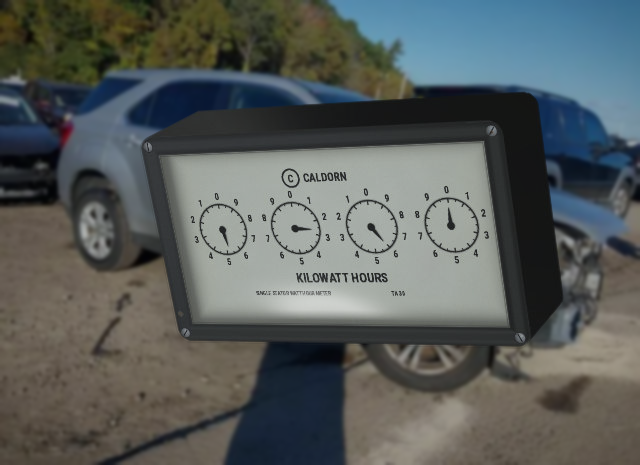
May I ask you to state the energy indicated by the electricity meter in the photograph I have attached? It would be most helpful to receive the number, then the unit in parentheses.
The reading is 5260 (kWh)
